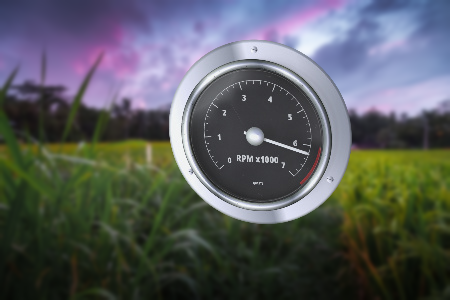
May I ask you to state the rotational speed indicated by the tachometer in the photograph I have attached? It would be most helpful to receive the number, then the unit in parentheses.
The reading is 6200 (rpm)
